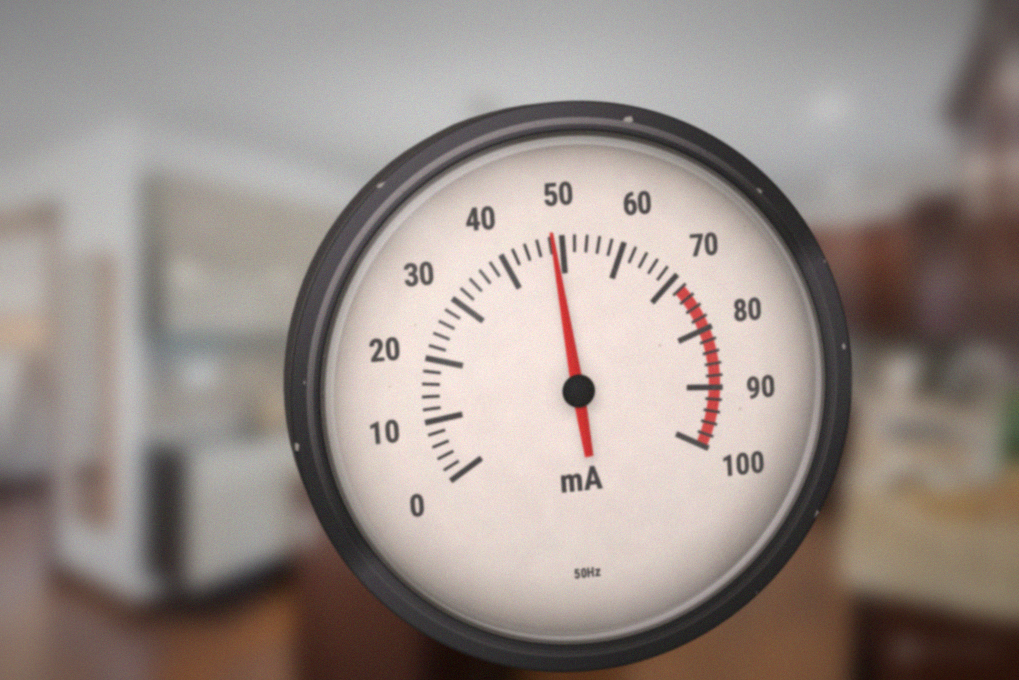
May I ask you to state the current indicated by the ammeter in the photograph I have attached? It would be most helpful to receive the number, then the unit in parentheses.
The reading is 48 (mA)
